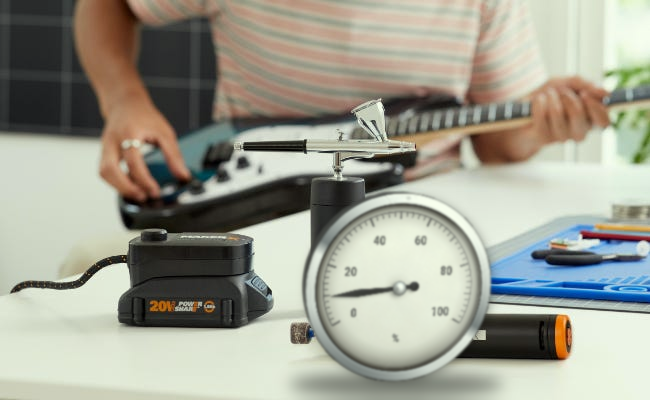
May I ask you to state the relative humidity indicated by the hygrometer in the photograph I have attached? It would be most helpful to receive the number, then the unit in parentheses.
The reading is 10 (%)
